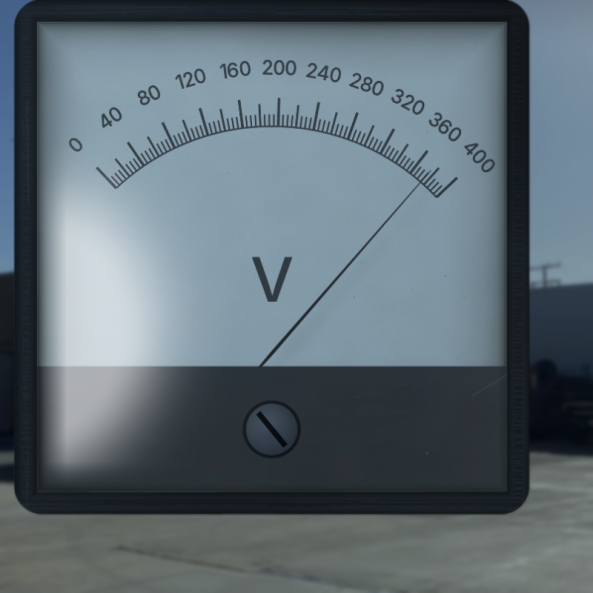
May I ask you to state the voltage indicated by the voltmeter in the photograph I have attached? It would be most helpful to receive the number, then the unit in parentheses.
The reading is 375 (V)
